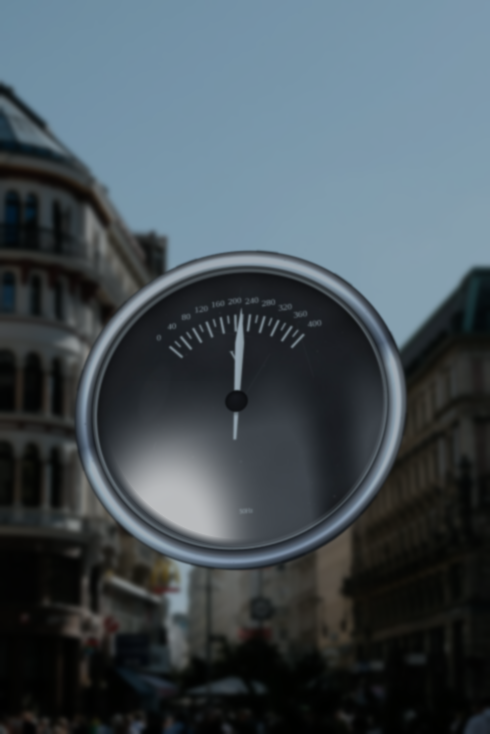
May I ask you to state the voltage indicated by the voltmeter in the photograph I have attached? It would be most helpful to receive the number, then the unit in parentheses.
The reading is 220 (V)
